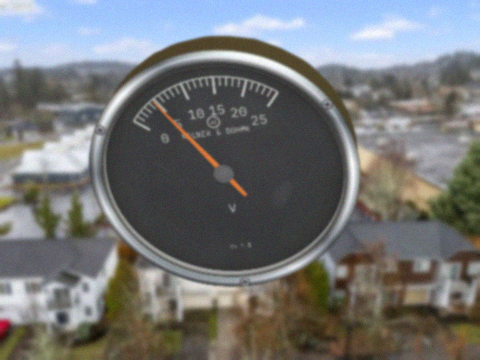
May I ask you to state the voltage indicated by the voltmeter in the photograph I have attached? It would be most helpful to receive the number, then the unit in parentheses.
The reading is 5 (V)
